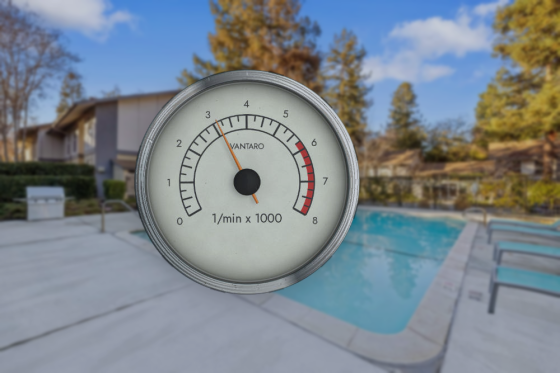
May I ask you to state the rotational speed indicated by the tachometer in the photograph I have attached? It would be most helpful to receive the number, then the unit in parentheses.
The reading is 3125 (rpm)
